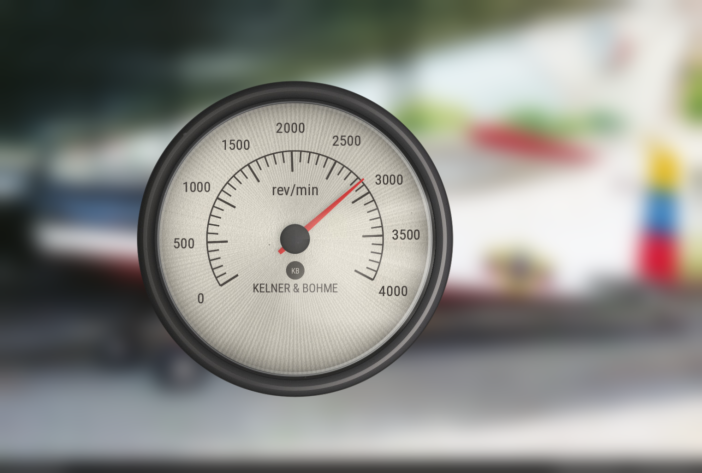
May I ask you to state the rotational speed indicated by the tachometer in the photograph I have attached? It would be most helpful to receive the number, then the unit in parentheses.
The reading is 2850 (rpm)
